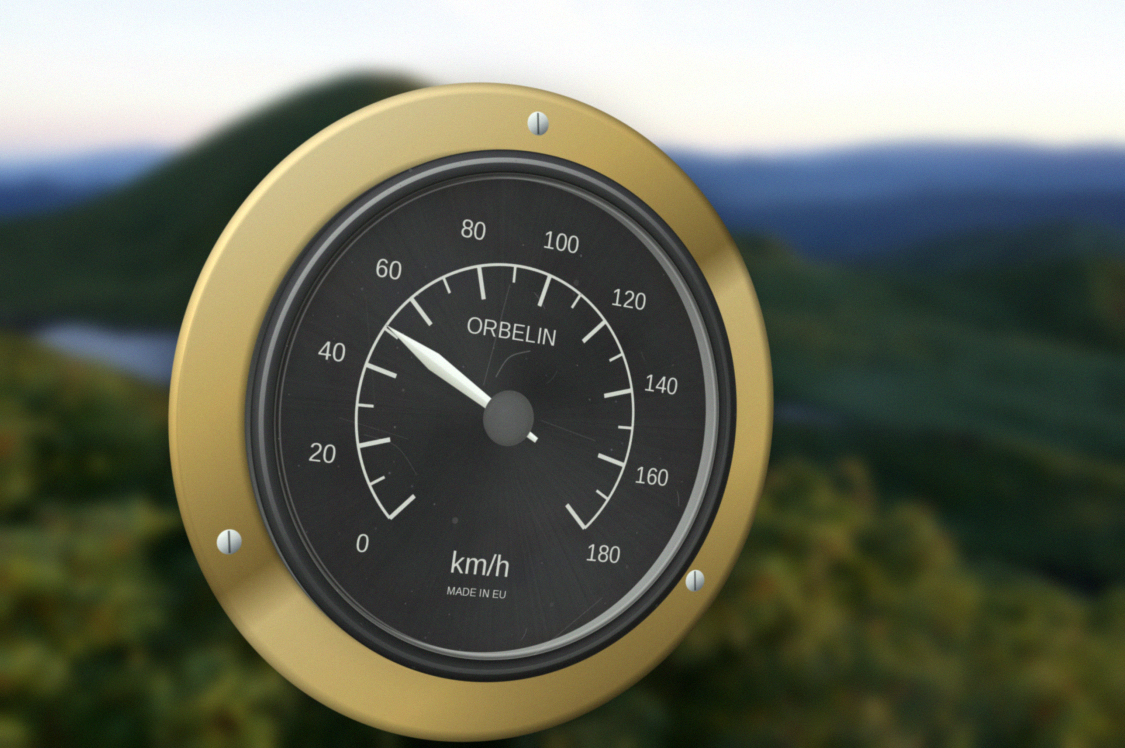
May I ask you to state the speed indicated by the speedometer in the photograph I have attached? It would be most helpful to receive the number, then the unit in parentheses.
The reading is 50 (km/h)
